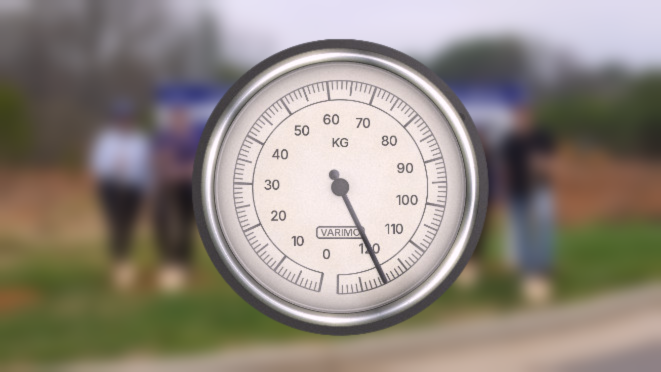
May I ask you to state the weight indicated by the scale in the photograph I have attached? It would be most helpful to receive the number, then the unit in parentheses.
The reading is 120 (kg)
